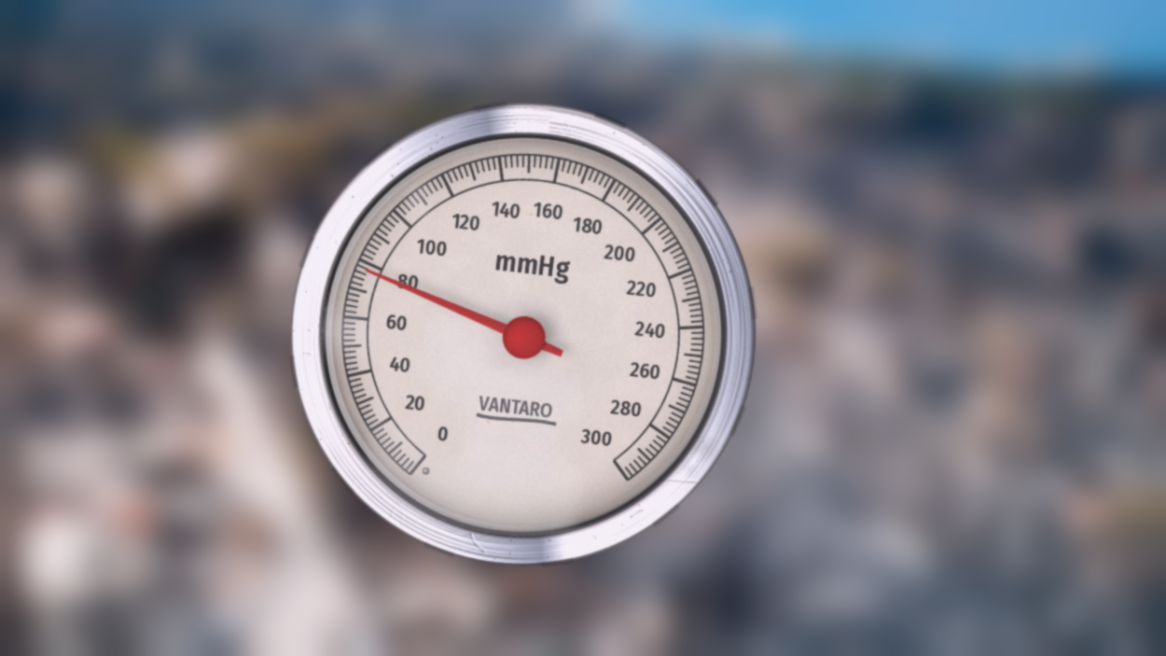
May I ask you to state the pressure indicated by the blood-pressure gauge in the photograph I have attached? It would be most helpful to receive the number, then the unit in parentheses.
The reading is 78 (mmHg)
